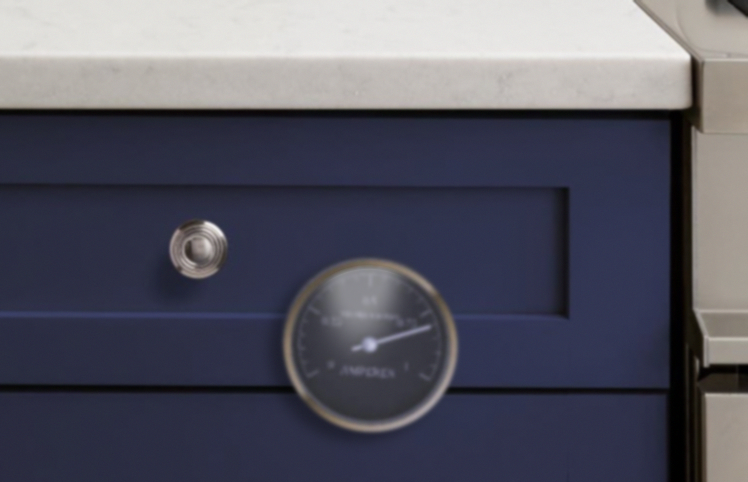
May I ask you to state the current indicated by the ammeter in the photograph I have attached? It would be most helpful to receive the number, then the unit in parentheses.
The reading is 0.8 (A)
